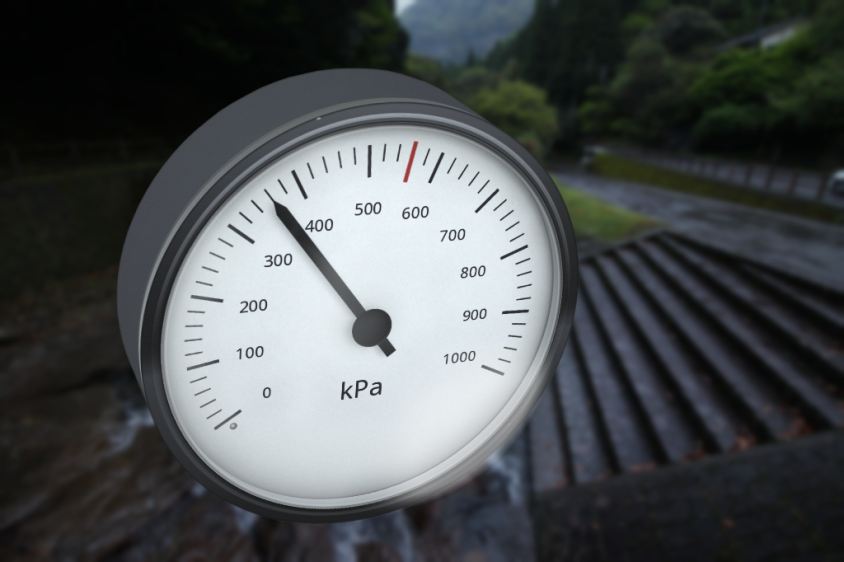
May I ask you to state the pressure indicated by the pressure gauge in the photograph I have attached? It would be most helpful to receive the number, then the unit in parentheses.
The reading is 360 (kPa)
